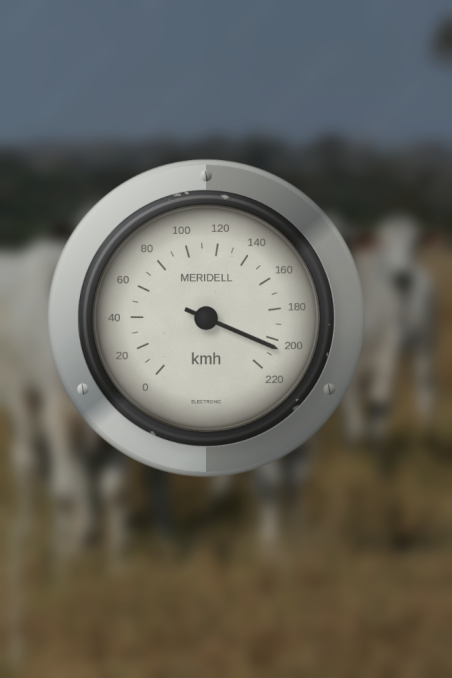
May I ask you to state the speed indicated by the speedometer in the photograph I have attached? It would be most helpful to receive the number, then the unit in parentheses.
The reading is 205 (km/h)
